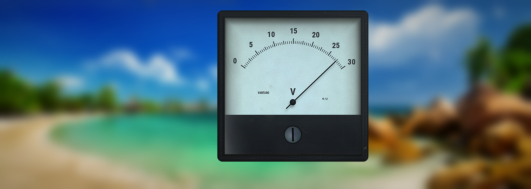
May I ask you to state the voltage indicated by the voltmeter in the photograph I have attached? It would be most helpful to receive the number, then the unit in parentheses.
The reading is 27.5 (V)
